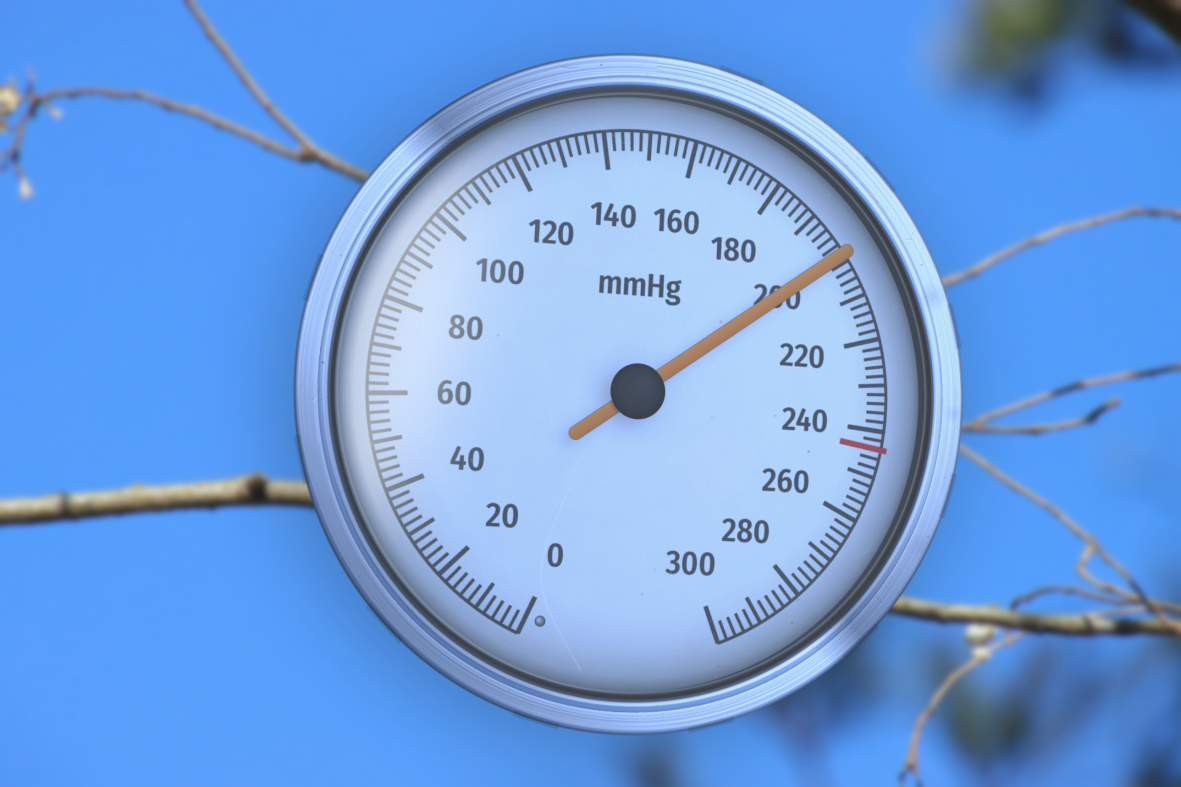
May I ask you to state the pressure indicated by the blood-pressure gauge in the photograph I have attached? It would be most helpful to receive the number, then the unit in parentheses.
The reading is 200 (mmHg)
